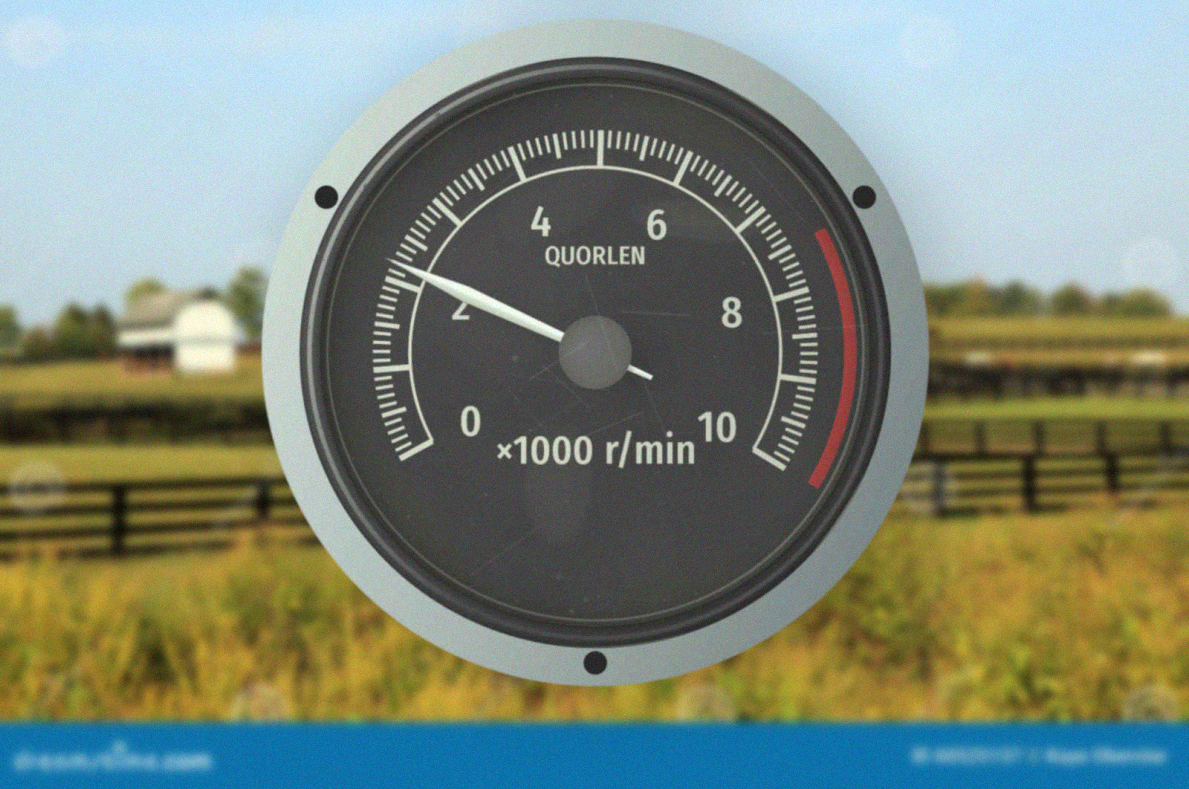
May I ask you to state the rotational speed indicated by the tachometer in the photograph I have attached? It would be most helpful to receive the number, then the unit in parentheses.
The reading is 2200 (rpm)
